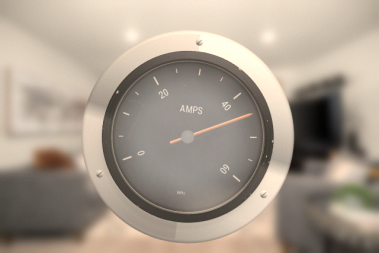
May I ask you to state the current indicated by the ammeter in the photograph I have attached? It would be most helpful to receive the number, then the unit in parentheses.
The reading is 45 (A)
